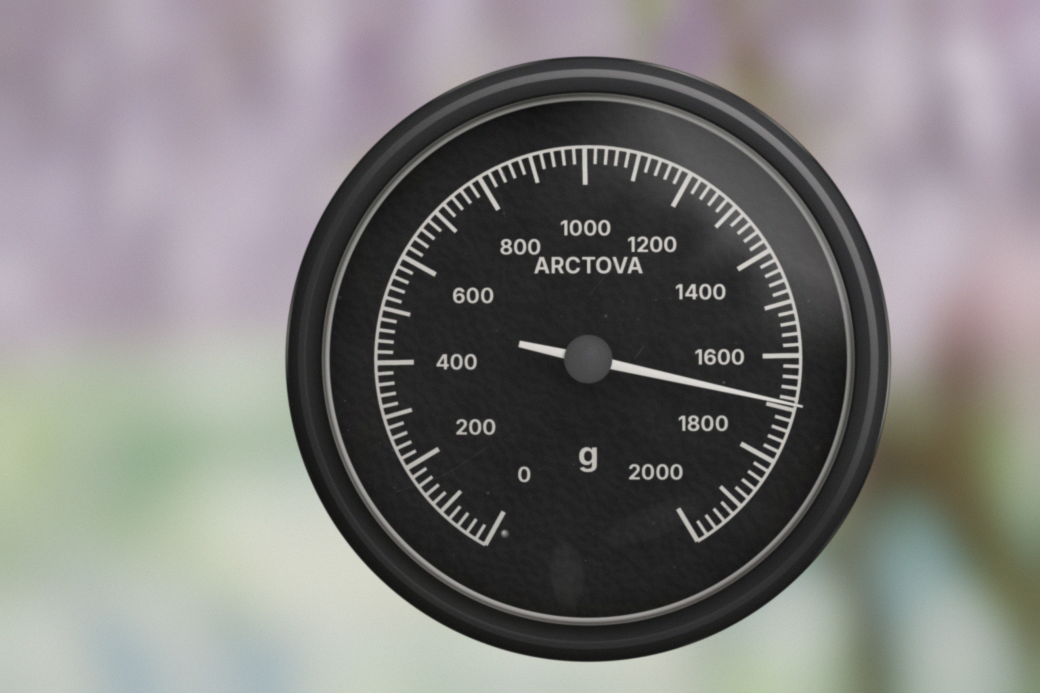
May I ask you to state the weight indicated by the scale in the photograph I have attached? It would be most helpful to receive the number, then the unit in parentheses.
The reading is 1690 (g)
